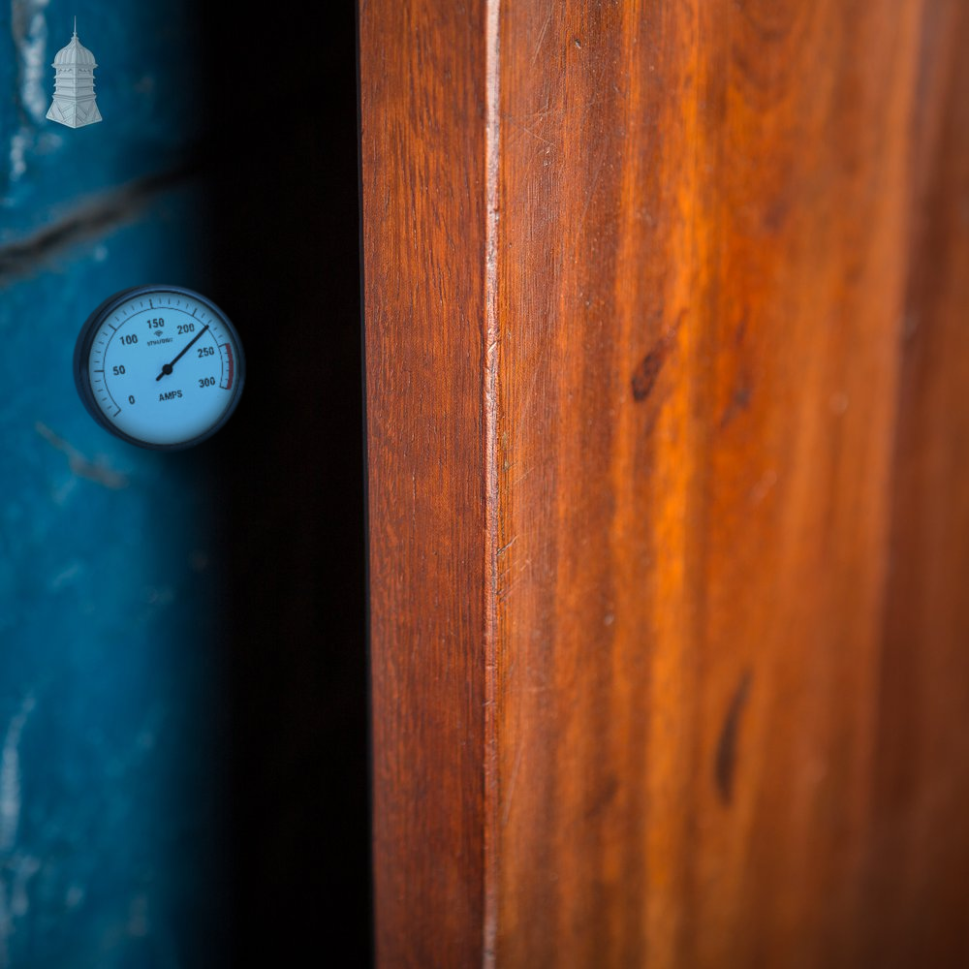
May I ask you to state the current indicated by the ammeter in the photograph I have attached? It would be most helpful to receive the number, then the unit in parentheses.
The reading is 220 (A)
